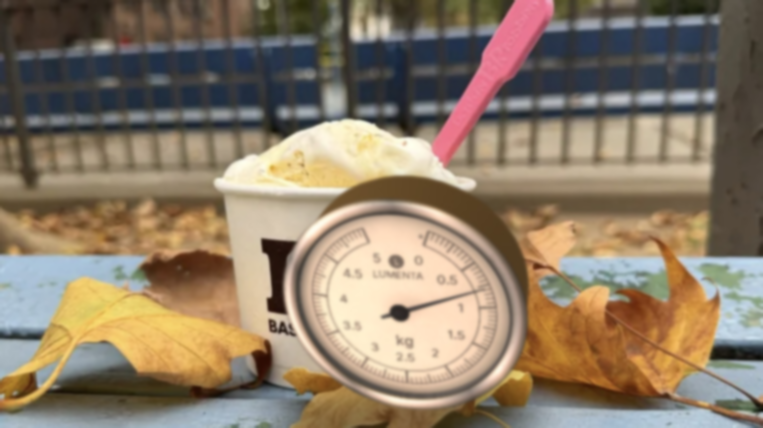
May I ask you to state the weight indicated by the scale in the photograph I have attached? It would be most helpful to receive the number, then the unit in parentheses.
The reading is 0.75 (kg)
